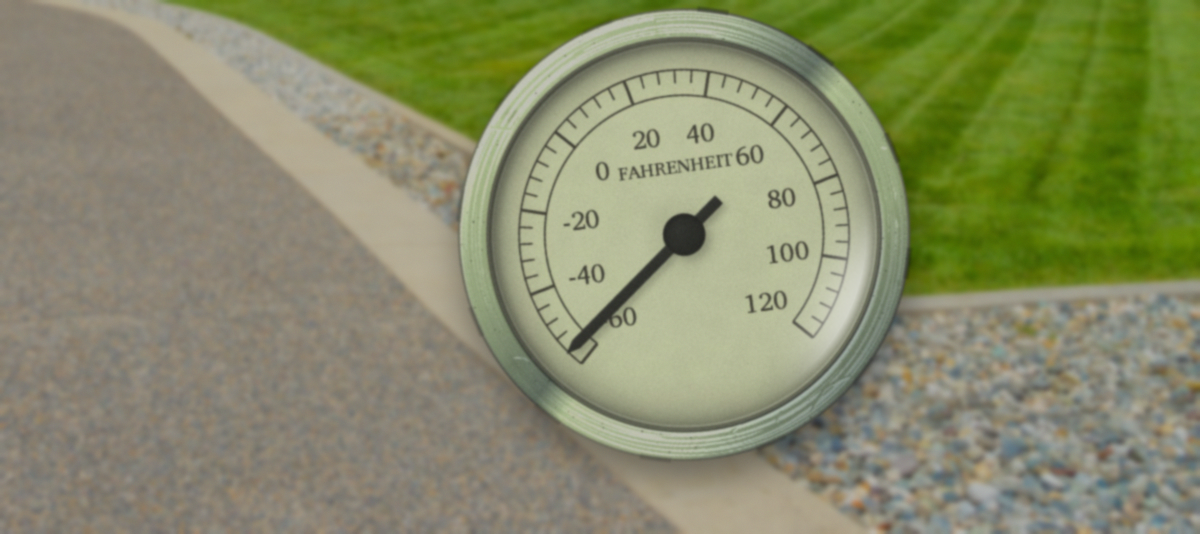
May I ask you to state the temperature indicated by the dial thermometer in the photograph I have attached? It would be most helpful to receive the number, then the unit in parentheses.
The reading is -56 (°F)
